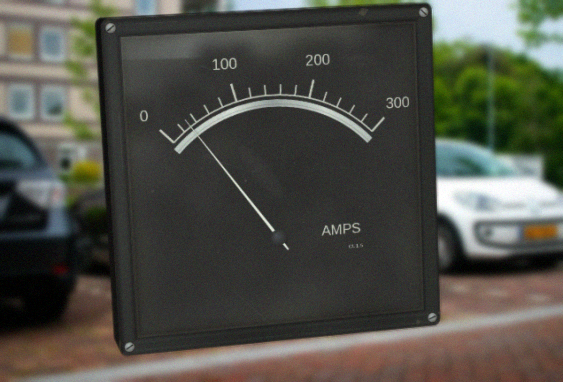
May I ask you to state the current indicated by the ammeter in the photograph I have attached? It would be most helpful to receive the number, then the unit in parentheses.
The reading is 30 (A)
